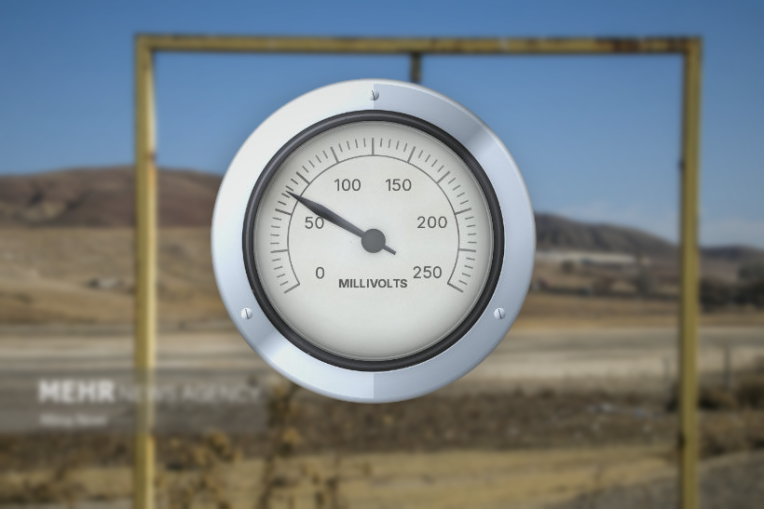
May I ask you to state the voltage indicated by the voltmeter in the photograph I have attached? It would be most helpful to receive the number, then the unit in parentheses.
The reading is 62.5 (mV)
